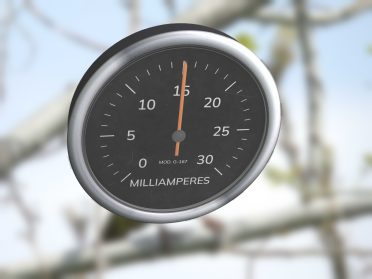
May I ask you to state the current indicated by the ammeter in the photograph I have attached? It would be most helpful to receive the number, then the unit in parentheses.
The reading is 15 (mA)
